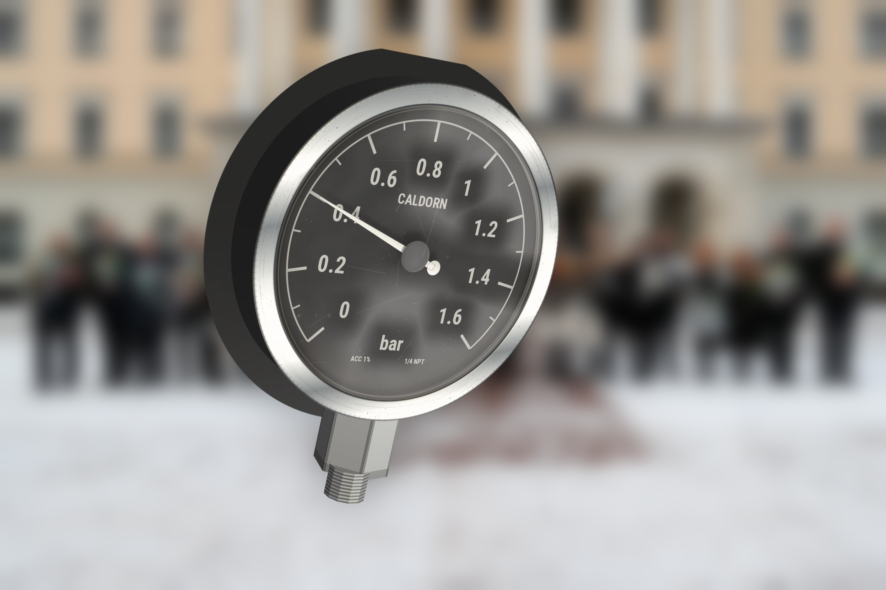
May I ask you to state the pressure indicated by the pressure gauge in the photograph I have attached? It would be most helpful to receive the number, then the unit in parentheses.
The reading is 0.4 (bar)
